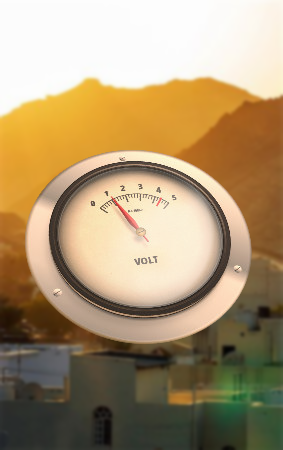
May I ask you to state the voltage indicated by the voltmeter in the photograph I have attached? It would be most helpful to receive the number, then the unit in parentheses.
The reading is 1 (V)
